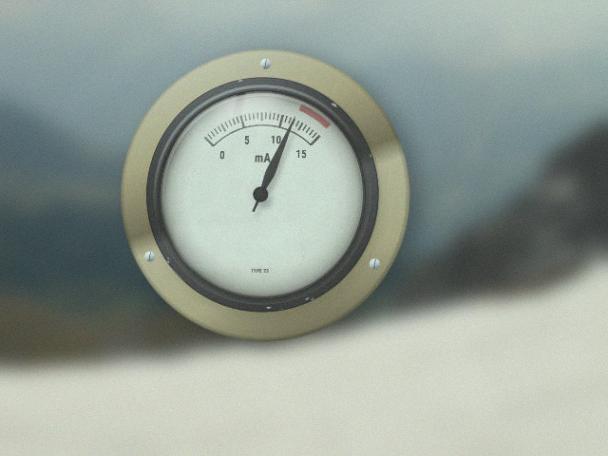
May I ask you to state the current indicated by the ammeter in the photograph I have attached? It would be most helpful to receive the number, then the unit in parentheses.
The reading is 11.5 (mA)
